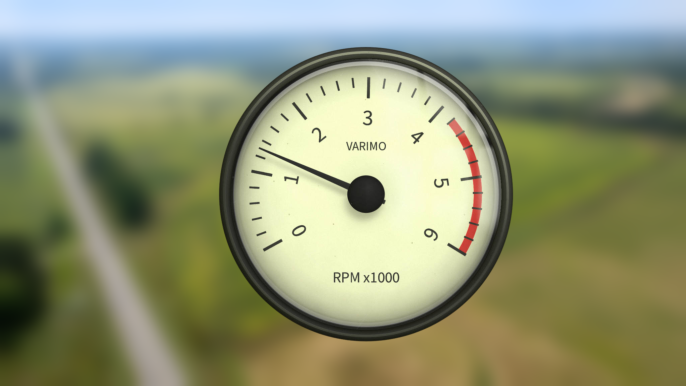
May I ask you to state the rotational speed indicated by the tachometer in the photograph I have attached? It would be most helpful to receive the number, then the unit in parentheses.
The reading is 1300 (rpm)
